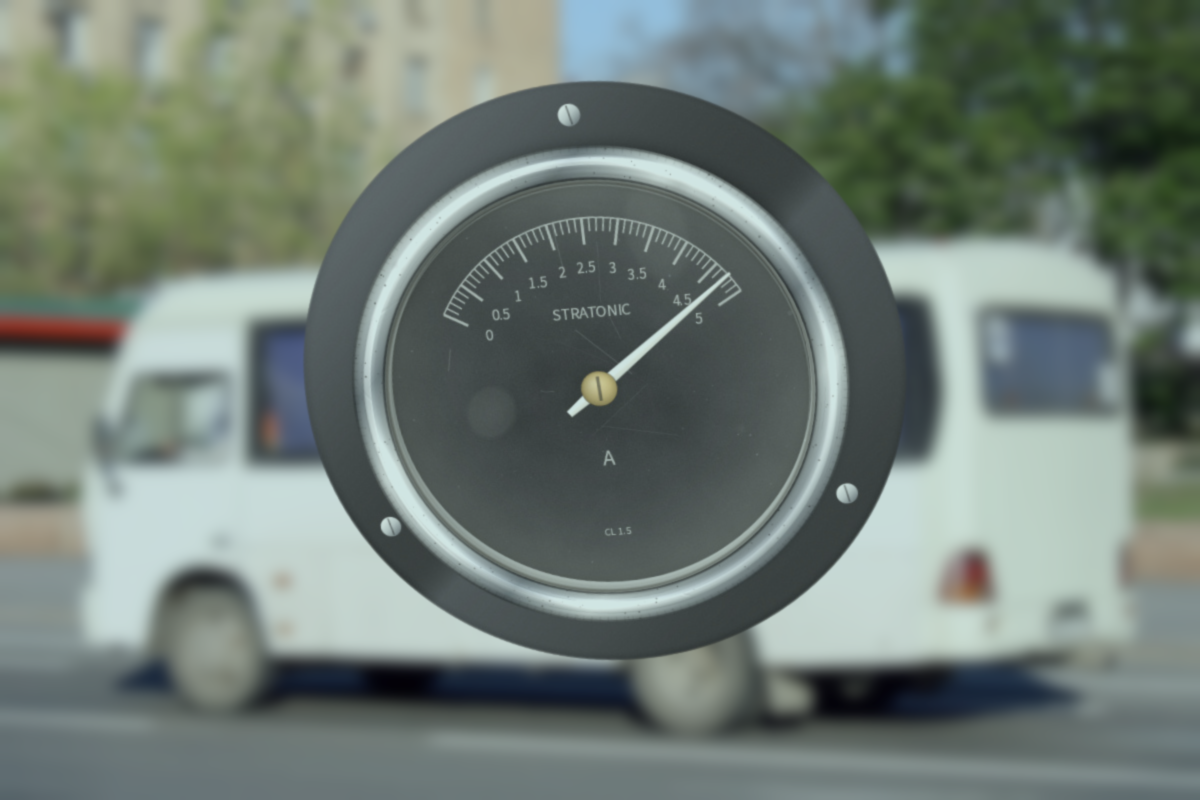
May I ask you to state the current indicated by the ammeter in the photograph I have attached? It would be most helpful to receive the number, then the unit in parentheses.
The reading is 4.7 (A)
